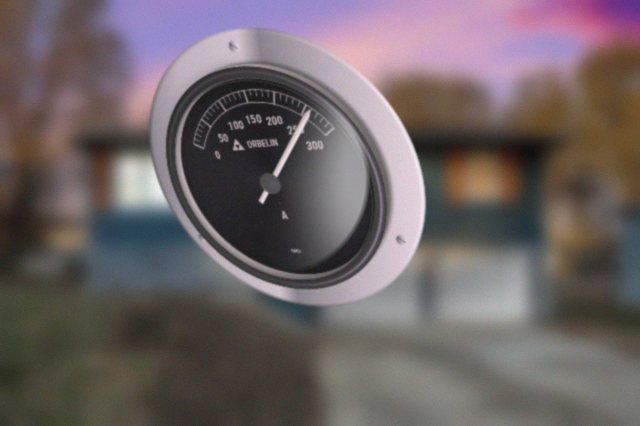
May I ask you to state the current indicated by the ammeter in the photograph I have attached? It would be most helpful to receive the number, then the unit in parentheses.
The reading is 260 (A)
